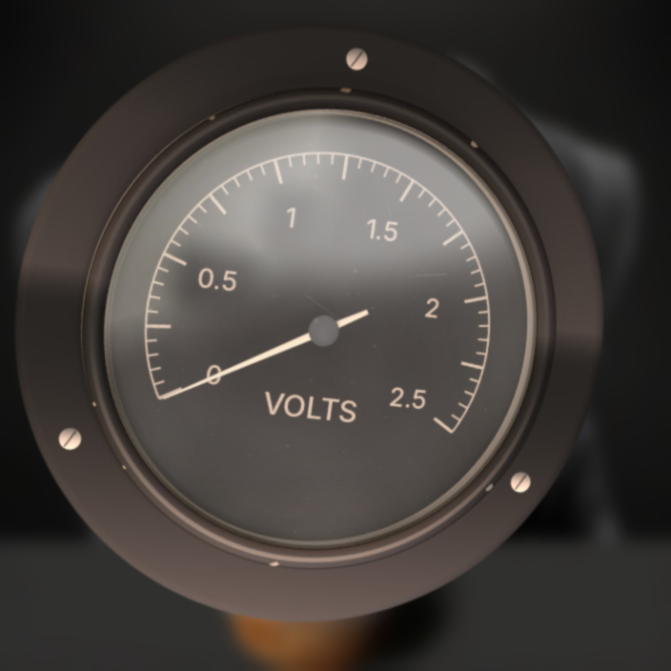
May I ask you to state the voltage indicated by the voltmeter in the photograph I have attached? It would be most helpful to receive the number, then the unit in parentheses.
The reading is 0 (V)
